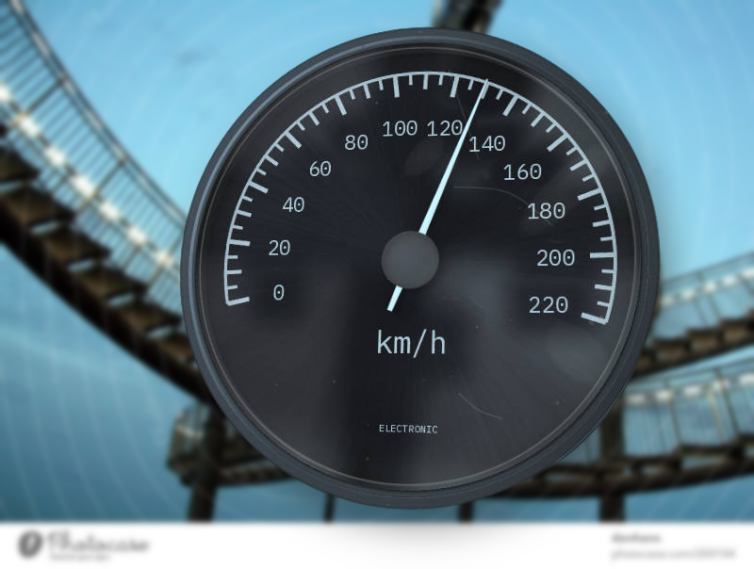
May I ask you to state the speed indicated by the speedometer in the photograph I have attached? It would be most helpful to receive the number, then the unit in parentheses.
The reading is 130 (km/h)
